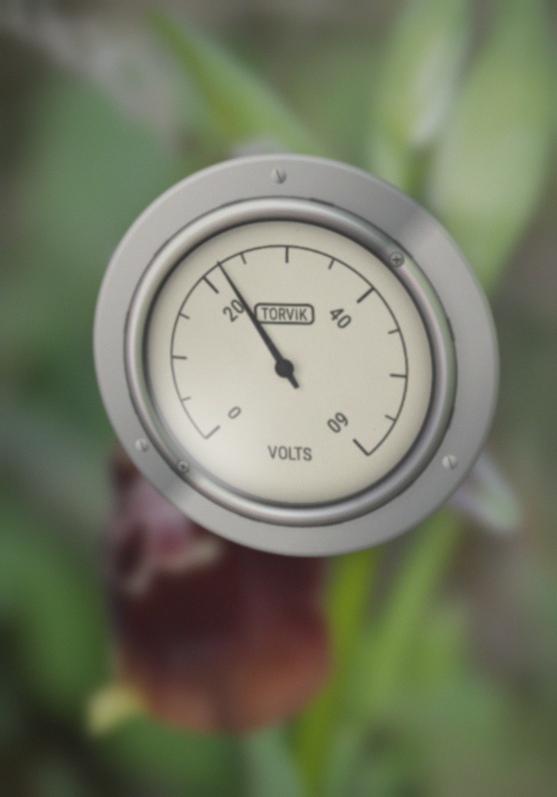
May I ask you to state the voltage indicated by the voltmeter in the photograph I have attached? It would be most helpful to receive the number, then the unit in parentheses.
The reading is 22.5 (V)
